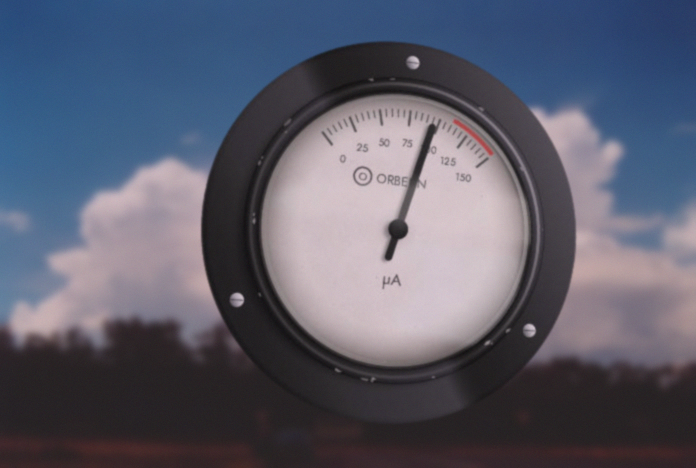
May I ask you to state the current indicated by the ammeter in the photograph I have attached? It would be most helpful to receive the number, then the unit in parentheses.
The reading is 95 (µA)
